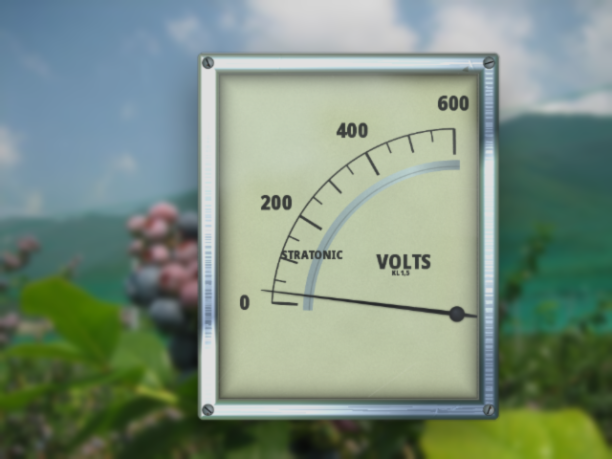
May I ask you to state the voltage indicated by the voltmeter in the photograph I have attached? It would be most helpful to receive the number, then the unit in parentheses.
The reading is 25 (V)
